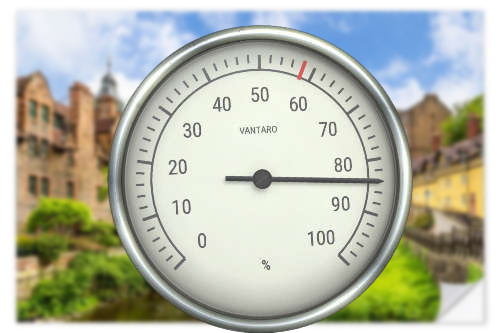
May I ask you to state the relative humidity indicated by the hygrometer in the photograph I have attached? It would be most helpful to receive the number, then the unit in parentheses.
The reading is 84 (%)
